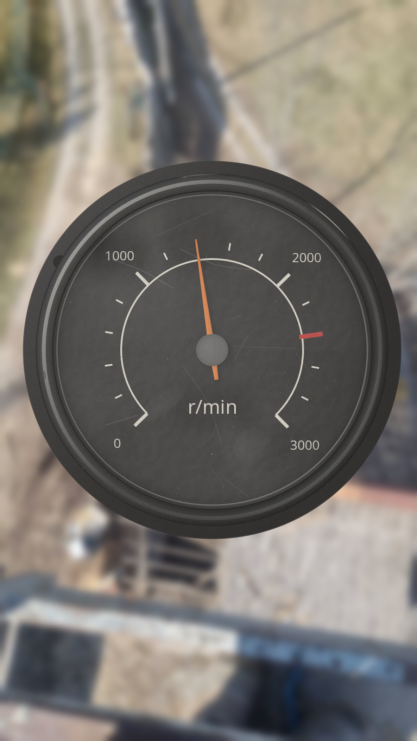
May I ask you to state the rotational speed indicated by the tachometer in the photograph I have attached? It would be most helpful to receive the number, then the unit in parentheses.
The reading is 1400 (rpm)
